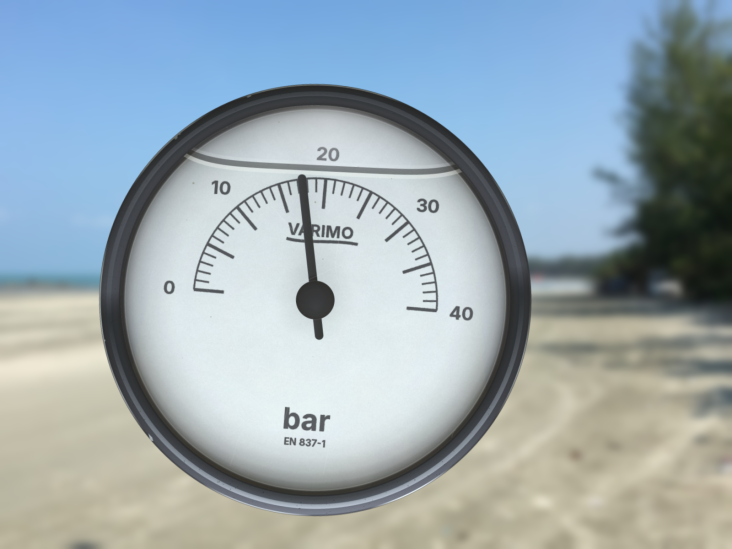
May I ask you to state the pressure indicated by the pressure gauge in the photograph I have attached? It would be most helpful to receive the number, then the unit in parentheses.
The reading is 17.5 (bar)
